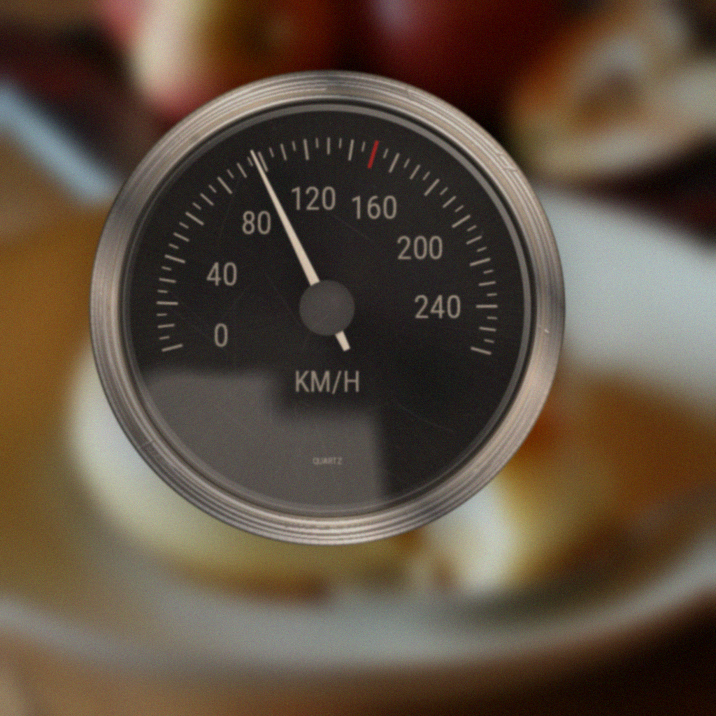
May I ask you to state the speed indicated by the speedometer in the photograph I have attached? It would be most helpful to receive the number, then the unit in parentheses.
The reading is 97.5 (km/h)
